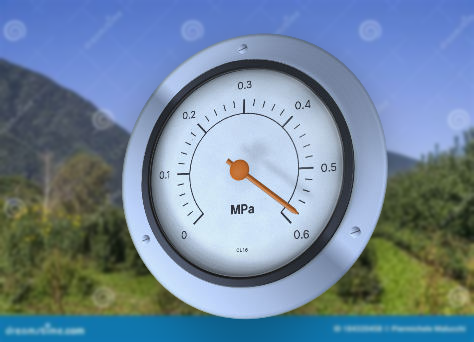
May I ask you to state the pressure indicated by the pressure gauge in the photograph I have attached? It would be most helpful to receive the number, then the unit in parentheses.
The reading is 0.58 (MPa)
